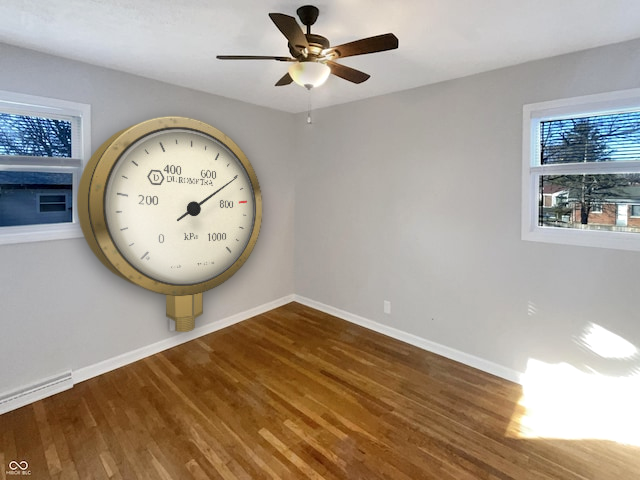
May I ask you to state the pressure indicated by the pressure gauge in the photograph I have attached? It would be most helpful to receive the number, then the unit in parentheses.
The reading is 700 (kPa)
